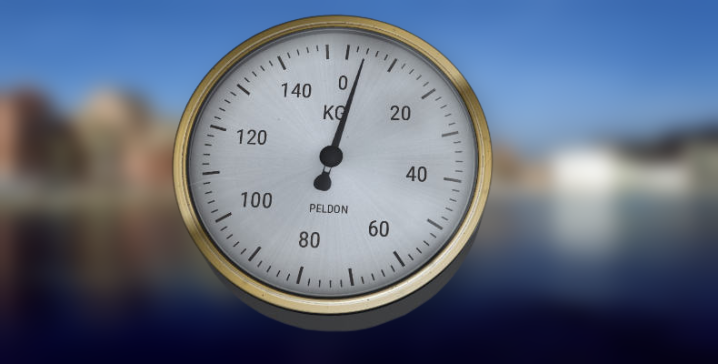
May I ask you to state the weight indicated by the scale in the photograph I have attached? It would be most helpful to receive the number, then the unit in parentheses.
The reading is 4 (kg)
